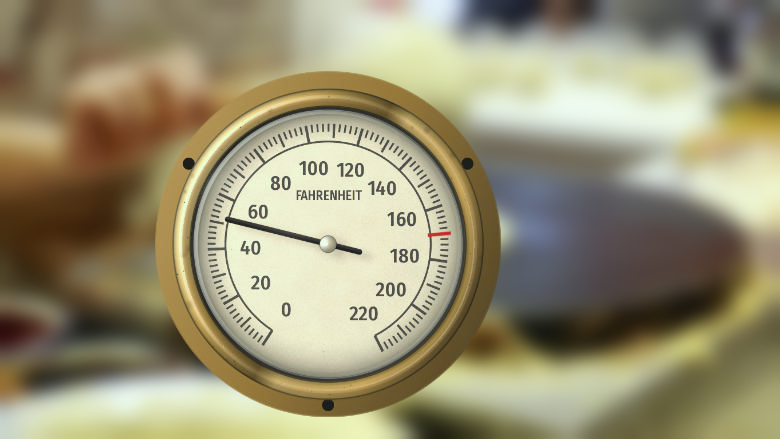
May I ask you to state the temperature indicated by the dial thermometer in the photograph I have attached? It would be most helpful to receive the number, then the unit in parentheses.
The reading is 52 (°F)
